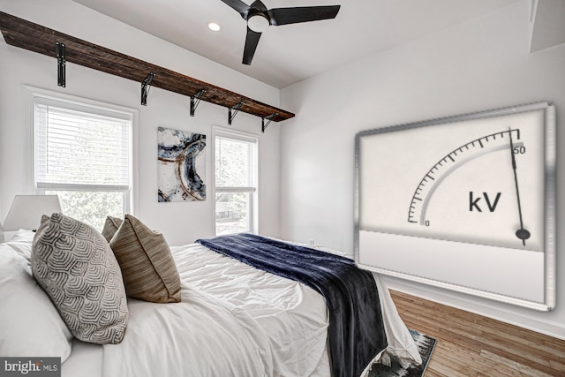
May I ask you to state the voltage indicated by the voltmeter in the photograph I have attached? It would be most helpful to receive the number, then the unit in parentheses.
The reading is 48 (kV)
